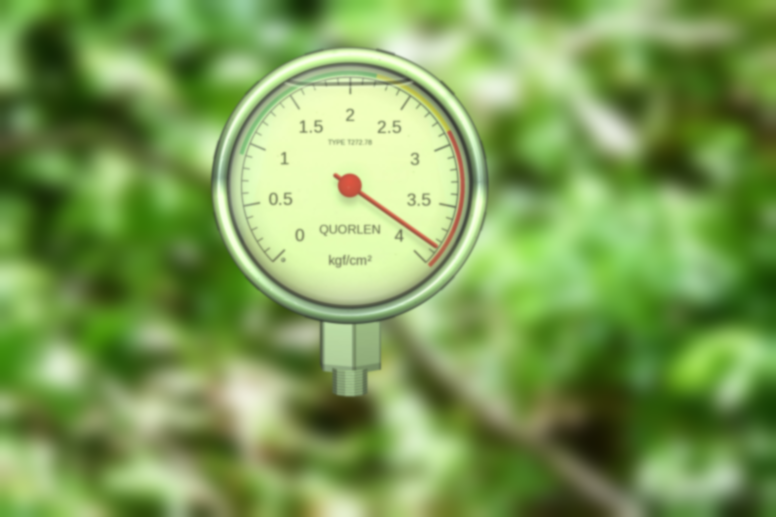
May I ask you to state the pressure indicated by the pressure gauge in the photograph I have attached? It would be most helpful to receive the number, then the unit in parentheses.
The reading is 3.85 (kg/cm²)
